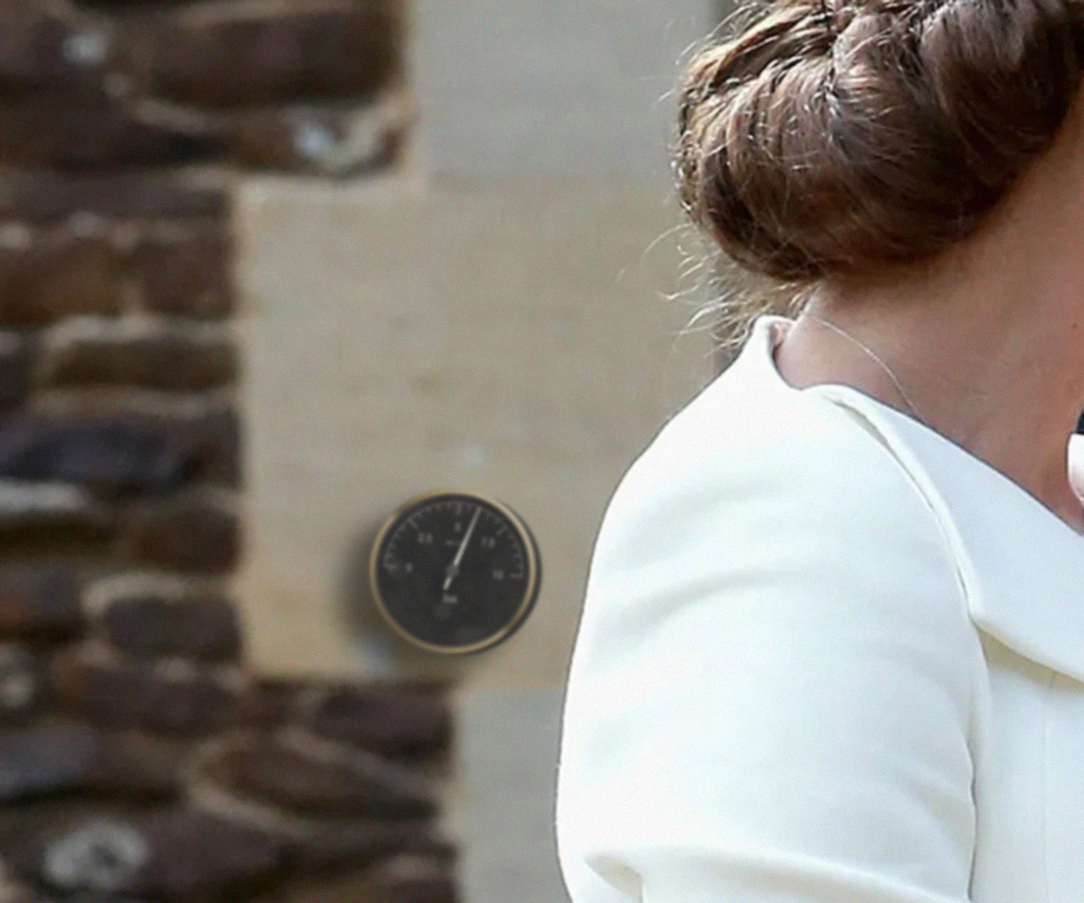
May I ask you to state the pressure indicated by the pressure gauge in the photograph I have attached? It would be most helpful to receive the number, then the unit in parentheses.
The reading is 6 (bar)
